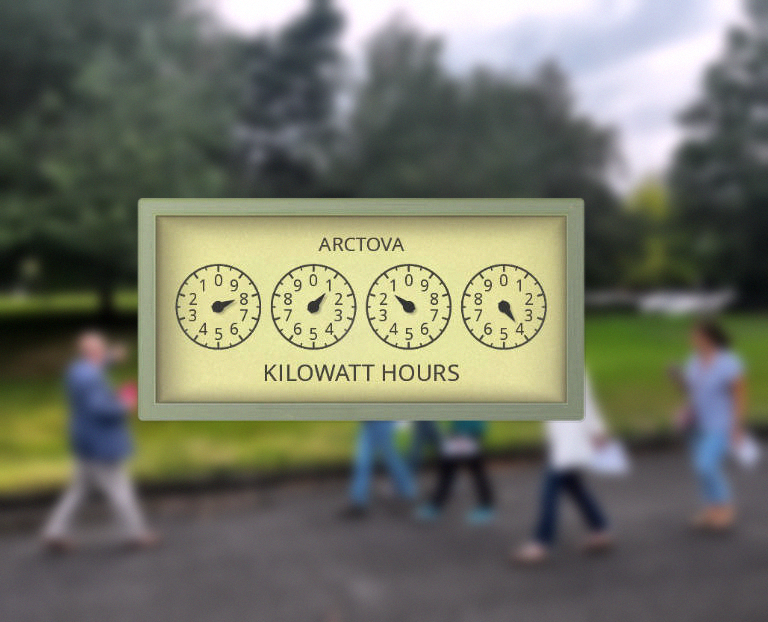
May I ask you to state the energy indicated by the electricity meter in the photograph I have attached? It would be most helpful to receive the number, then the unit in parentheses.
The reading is 8114 (kWh)
